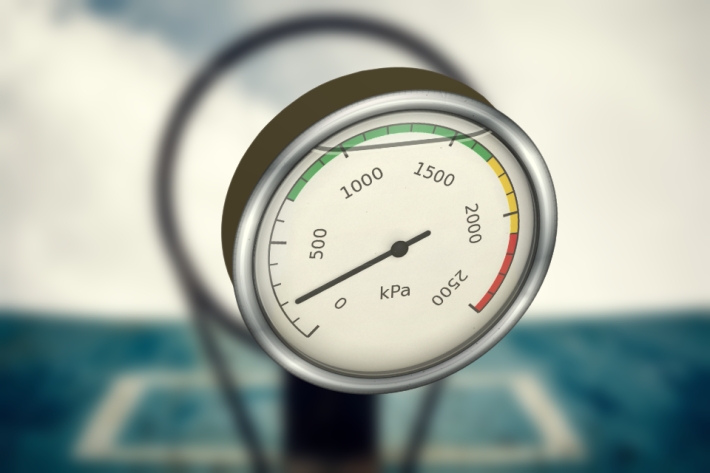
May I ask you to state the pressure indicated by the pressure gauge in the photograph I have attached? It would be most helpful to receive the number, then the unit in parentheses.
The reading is 200 (kPa)
